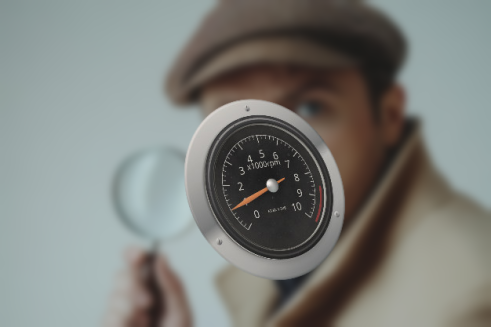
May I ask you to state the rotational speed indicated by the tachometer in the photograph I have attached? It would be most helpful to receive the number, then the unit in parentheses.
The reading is 1000 (rpm)
